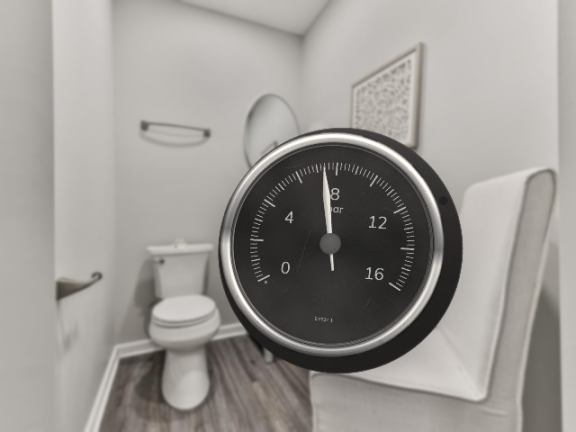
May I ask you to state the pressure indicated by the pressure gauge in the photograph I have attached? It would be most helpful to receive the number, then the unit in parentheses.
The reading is 7.4 (bar)
